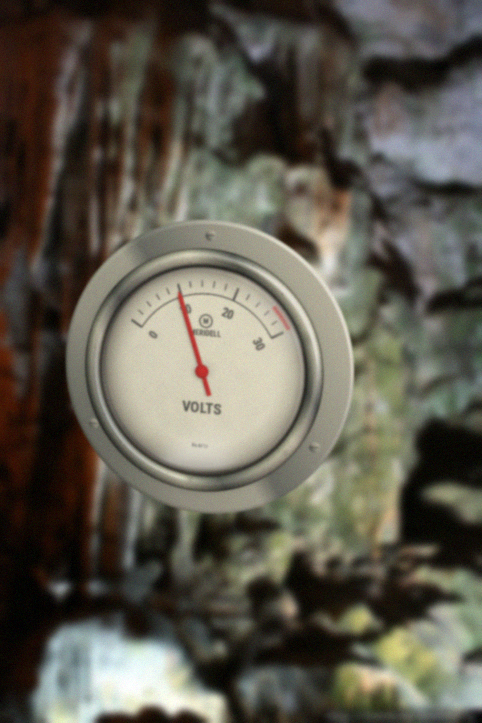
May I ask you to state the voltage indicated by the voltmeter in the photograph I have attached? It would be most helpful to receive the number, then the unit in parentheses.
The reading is 10 (V)
